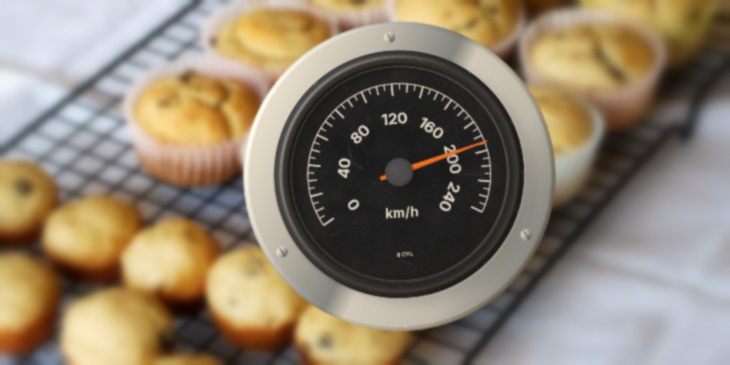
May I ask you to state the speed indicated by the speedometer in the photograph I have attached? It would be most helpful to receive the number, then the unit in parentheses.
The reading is 195 (km/h)
